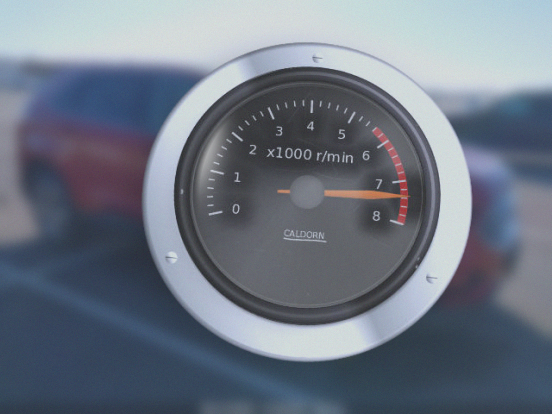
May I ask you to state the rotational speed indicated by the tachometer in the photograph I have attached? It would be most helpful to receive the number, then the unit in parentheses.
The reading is 7400 (rpm)
